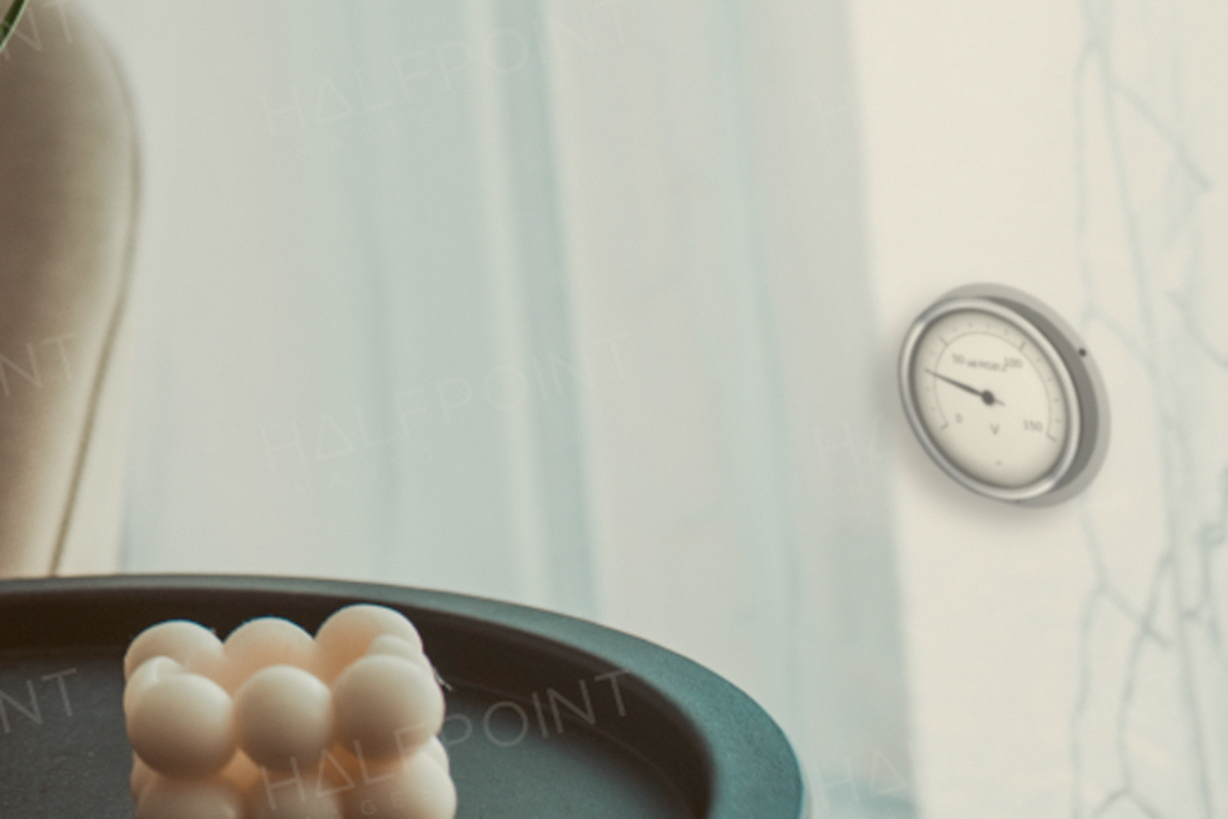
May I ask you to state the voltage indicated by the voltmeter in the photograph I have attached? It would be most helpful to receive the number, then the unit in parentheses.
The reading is 30 (V)
